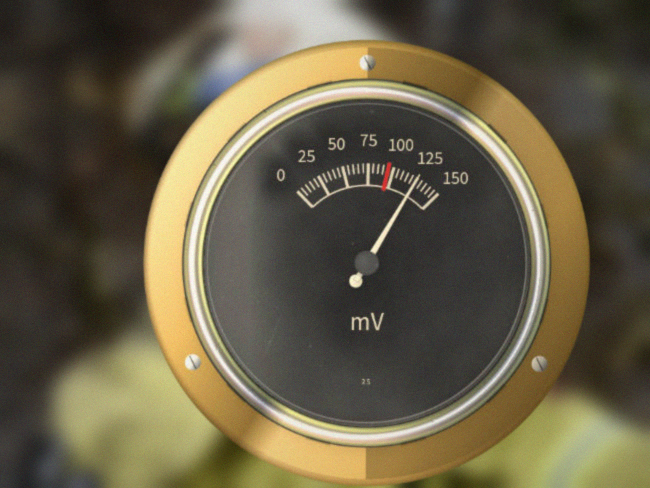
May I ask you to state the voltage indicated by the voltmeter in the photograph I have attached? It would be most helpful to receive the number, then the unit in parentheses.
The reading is 125 (mV)
